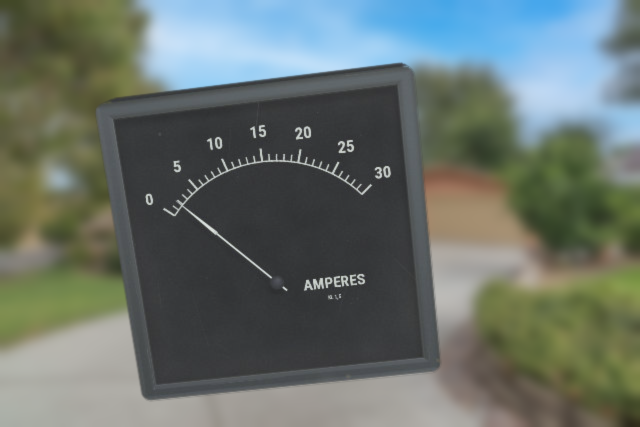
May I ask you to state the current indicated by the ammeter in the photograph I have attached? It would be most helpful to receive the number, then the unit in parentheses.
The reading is 2 (A)
